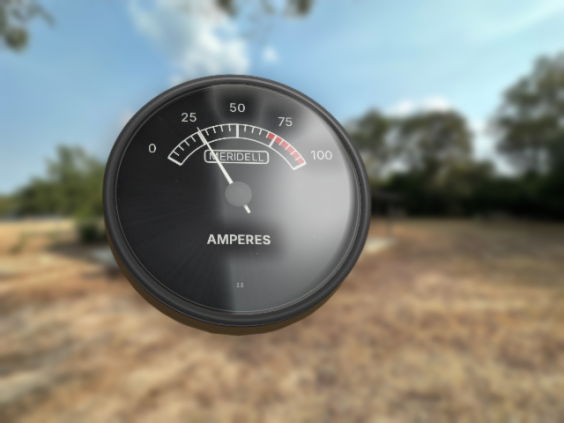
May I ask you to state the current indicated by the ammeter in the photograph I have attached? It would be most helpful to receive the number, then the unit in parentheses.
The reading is 25 (A)
